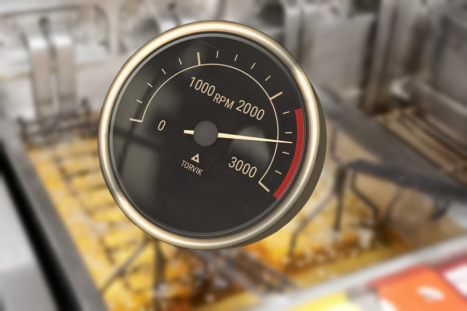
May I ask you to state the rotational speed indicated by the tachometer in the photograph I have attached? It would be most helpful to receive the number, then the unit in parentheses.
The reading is 2500 (rpm)
